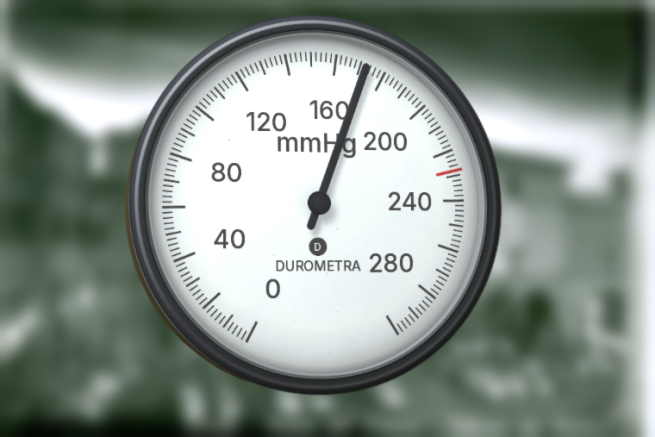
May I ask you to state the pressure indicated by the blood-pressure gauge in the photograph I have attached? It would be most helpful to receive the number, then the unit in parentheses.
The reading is 172 (mmHg)
